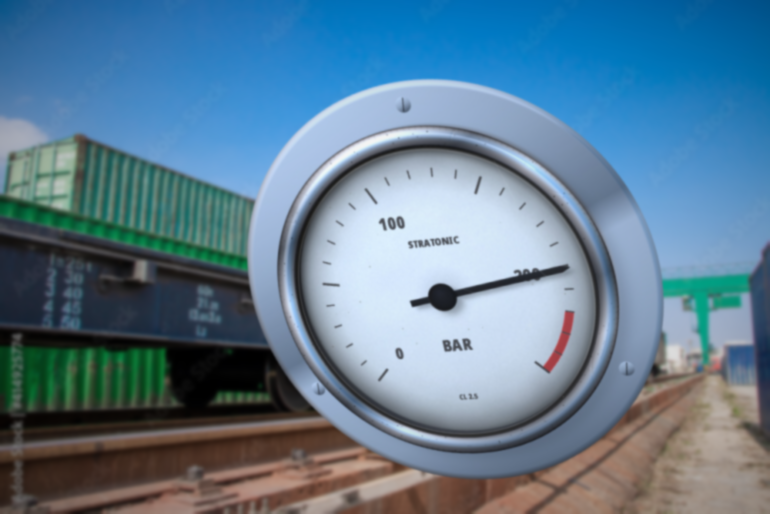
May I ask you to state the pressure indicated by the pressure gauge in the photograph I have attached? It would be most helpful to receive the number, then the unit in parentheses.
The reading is 200 (bar)
